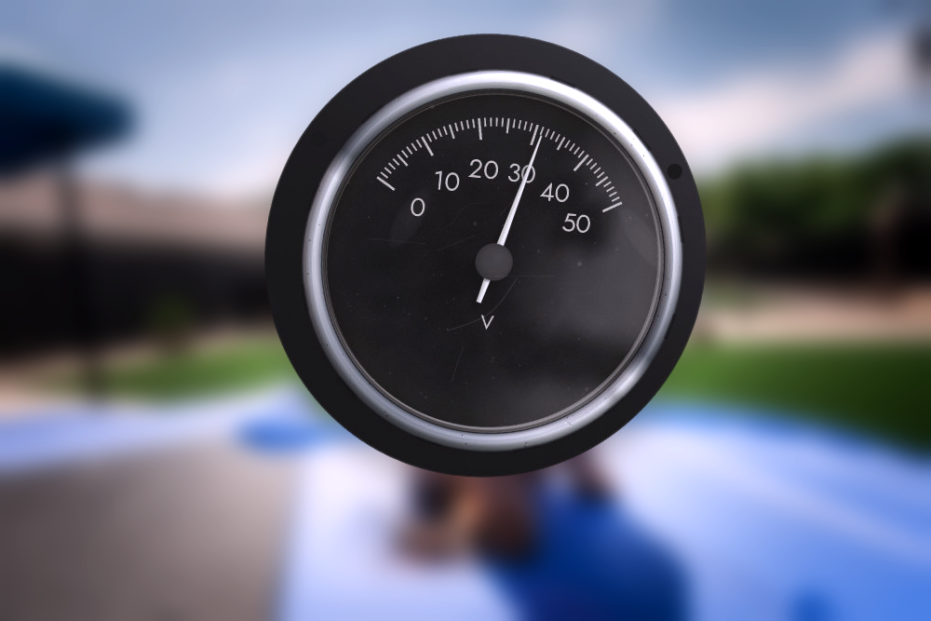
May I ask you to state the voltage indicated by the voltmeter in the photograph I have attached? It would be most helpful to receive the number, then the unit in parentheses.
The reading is 31 (V)
